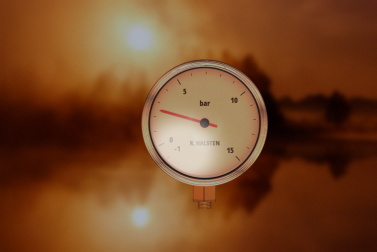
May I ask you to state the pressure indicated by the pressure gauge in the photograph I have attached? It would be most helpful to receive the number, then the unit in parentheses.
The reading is 2.5 (bar)
